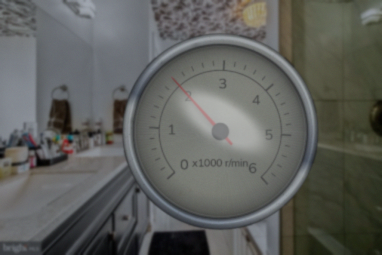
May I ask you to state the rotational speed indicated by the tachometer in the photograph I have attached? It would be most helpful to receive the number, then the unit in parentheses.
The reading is 2000 (rpm)
